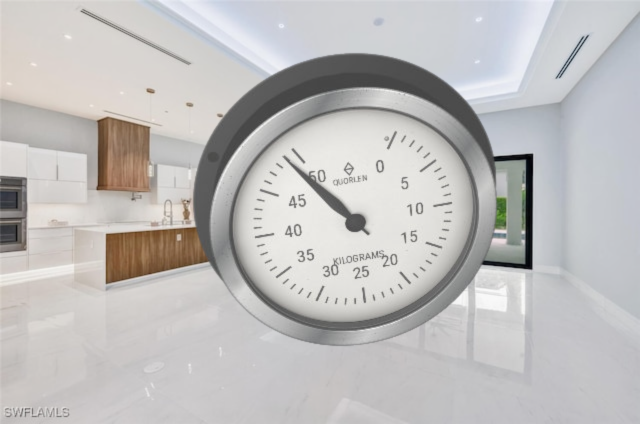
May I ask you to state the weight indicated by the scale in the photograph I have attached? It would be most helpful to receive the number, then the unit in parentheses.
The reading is 49 (kg)
